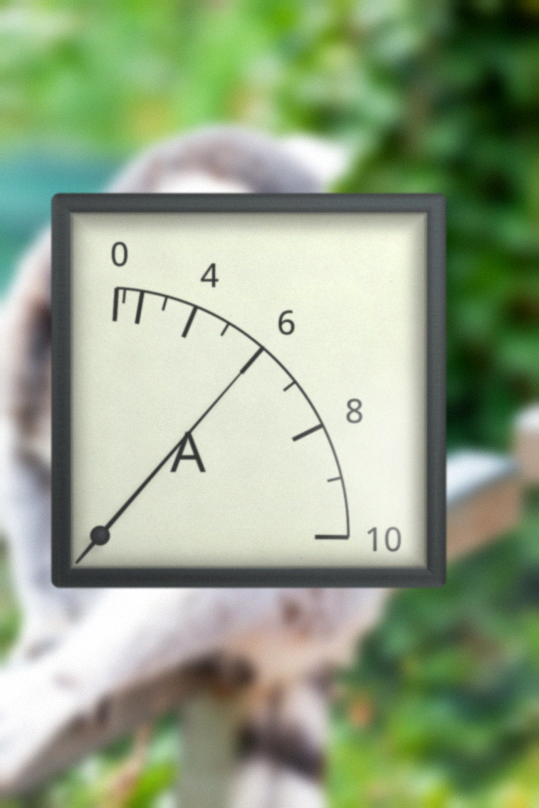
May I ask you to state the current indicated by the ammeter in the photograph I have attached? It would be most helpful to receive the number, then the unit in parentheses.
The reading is 6 (A)
